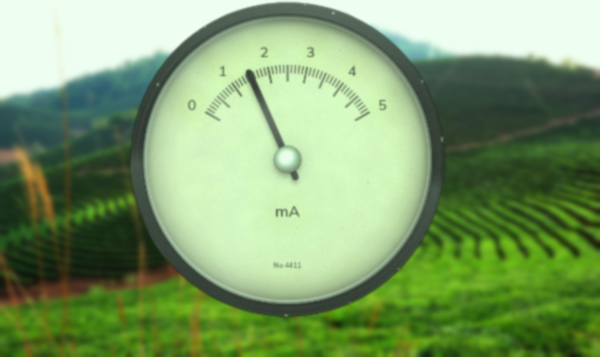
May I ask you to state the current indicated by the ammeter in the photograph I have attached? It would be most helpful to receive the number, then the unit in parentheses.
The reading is 1.5 (mA)
